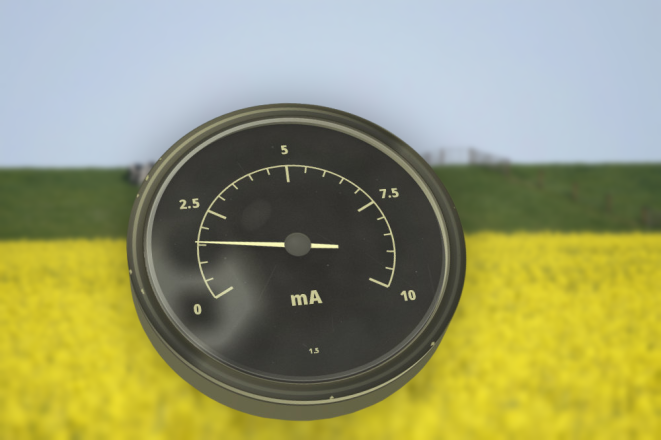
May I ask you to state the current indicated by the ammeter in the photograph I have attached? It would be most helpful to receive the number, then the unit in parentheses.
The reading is 1.5 (mA)
